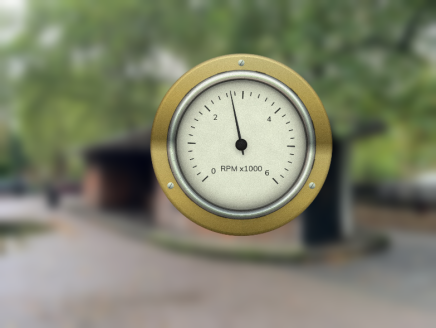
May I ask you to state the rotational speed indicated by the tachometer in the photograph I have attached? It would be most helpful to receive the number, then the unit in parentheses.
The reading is 2700 (rpm)
